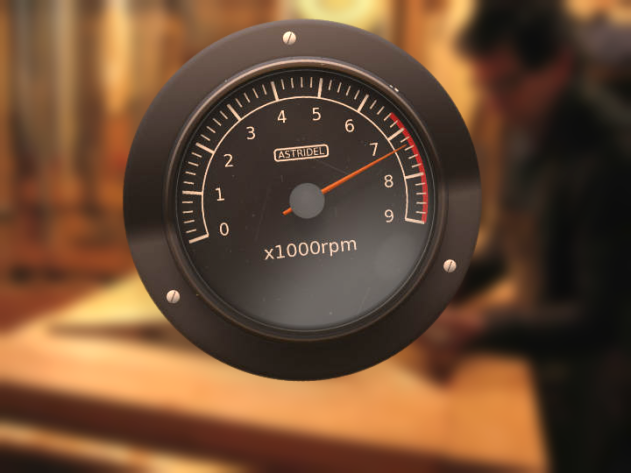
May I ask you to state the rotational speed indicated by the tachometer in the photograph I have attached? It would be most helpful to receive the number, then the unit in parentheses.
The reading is 7300 (rpm)
